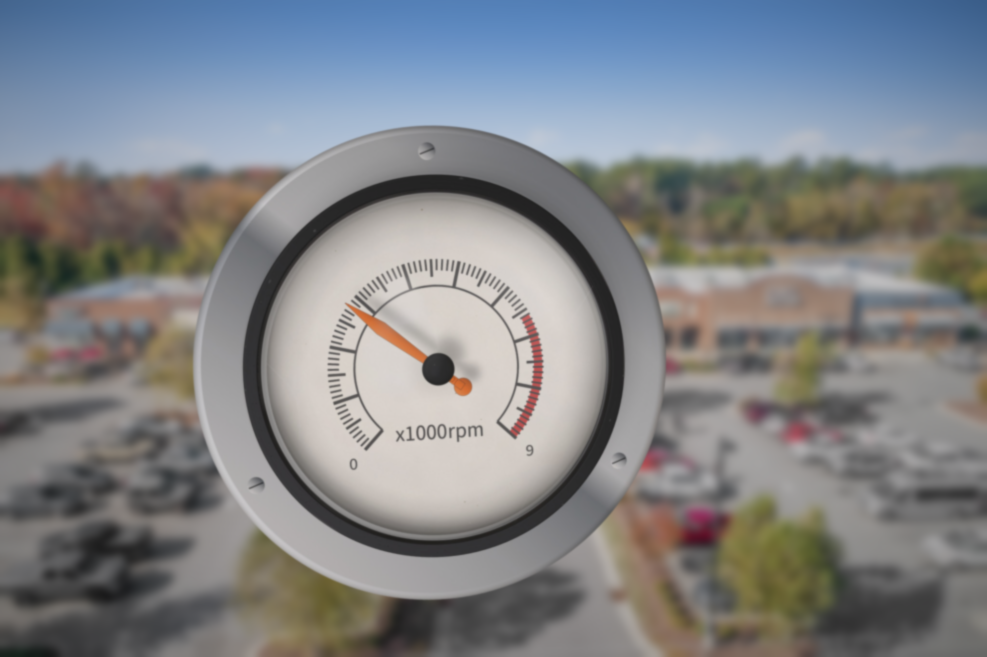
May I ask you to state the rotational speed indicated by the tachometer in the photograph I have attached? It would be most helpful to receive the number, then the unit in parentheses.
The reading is 2800 (rpm)
